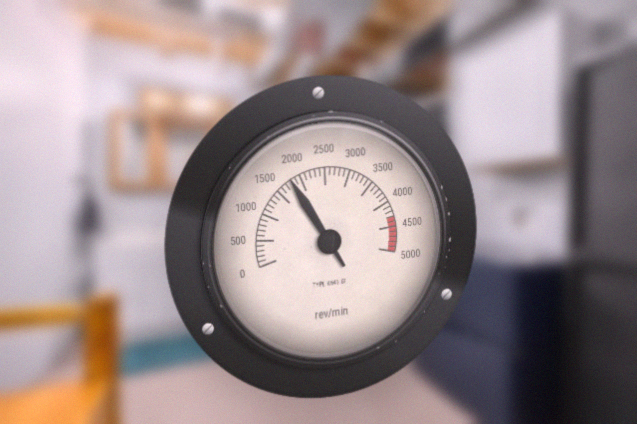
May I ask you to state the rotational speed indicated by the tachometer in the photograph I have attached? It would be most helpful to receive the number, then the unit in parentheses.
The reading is 1800 (rpm)
